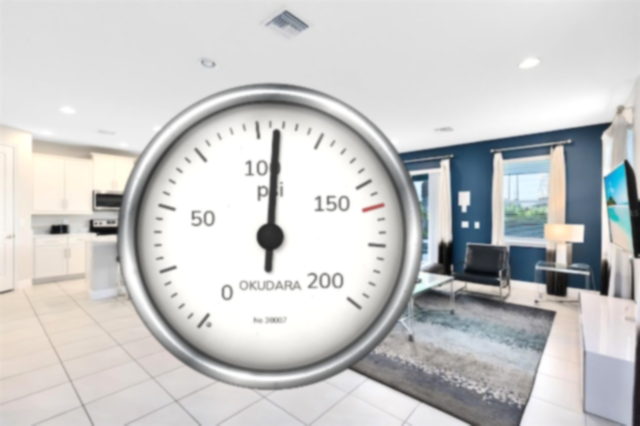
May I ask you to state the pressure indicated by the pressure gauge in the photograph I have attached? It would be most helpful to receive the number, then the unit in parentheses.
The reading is 107.5 (psi)
